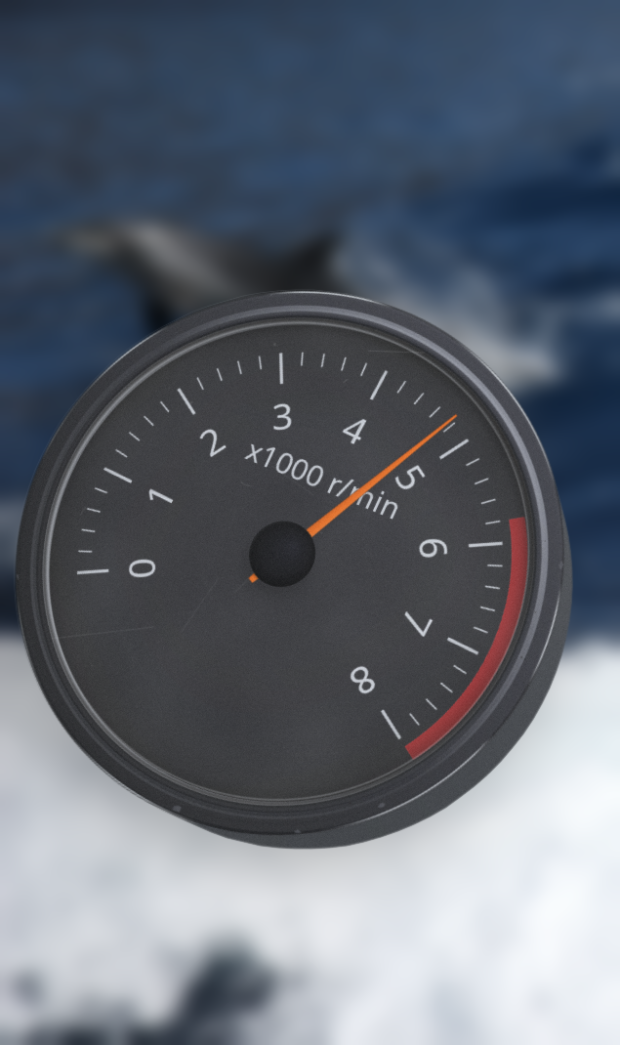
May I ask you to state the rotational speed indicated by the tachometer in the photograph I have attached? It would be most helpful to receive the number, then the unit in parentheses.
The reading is 4800 (rpm)
